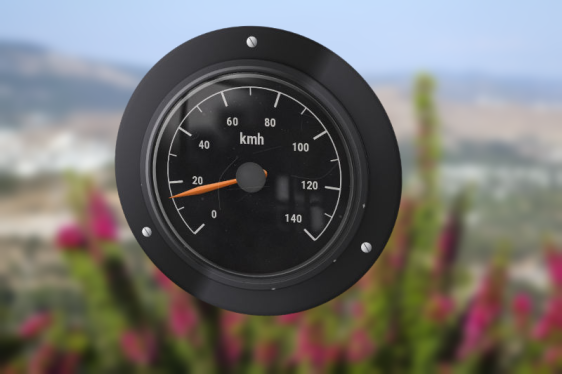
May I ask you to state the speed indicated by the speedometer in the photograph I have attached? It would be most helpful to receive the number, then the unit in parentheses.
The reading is 15 (km/h)
